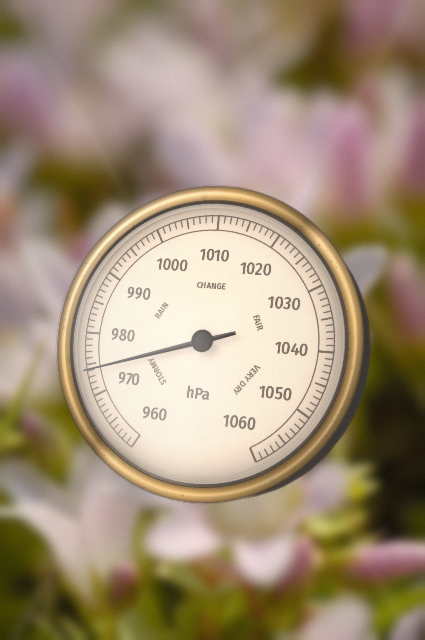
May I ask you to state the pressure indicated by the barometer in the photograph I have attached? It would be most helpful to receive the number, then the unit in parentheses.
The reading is 974 (hPa)
